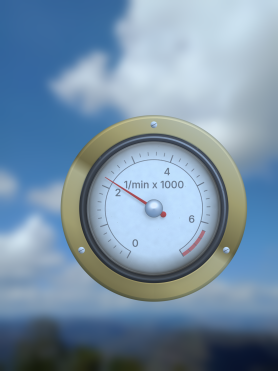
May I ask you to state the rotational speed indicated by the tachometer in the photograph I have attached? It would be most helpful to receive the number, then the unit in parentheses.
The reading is 2200 (rpm)
